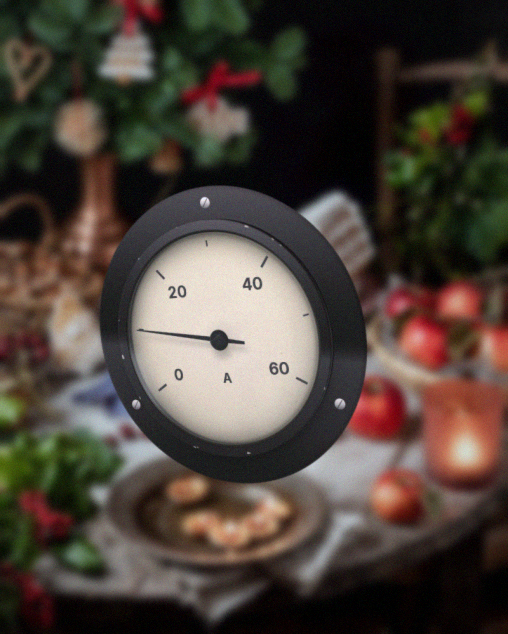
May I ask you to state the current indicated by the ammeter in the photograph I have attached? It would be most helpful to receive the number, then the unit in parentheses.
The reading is 10 (A)
